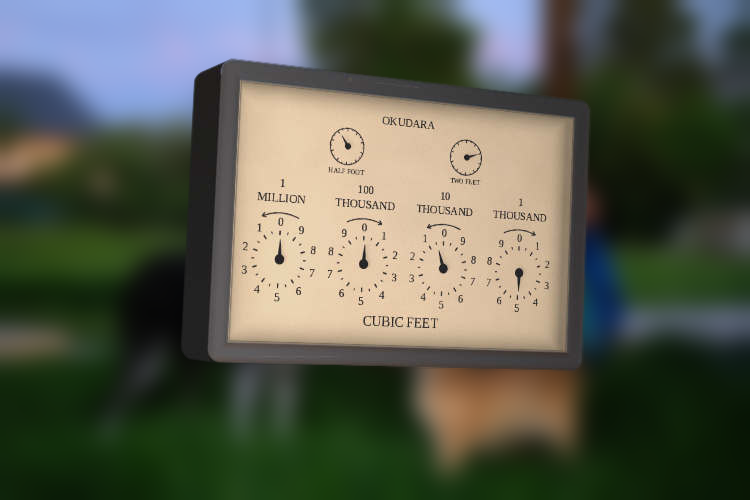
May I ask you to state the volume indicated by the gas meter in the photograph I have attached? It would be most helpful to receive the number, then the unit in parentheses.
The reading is 500 (ft³)
